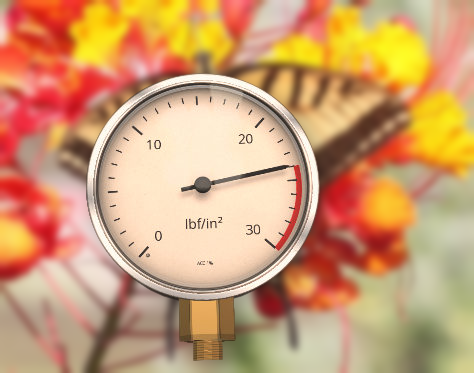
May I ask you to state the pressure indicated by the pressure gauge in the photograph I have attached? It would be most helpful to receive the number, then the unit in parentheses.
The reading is 24 (psi)
